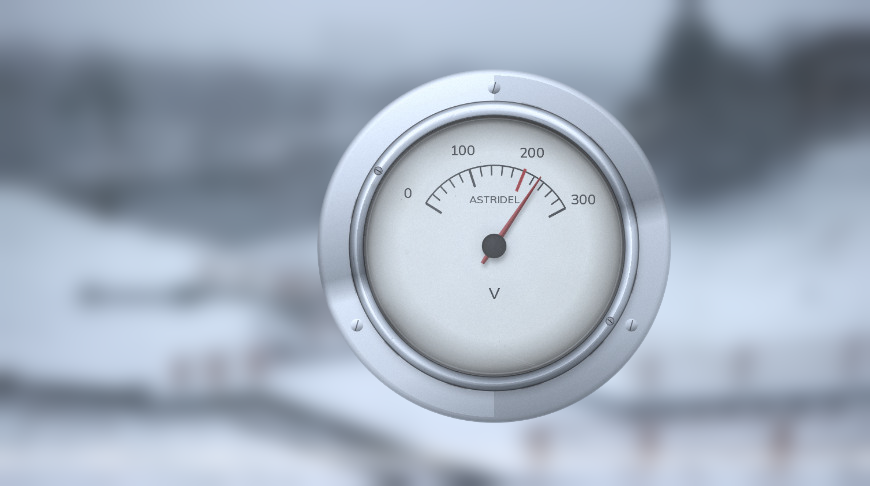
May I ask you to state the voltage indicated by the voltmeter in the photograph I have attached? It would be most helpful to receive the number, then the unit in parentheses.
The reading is 230 (V)
